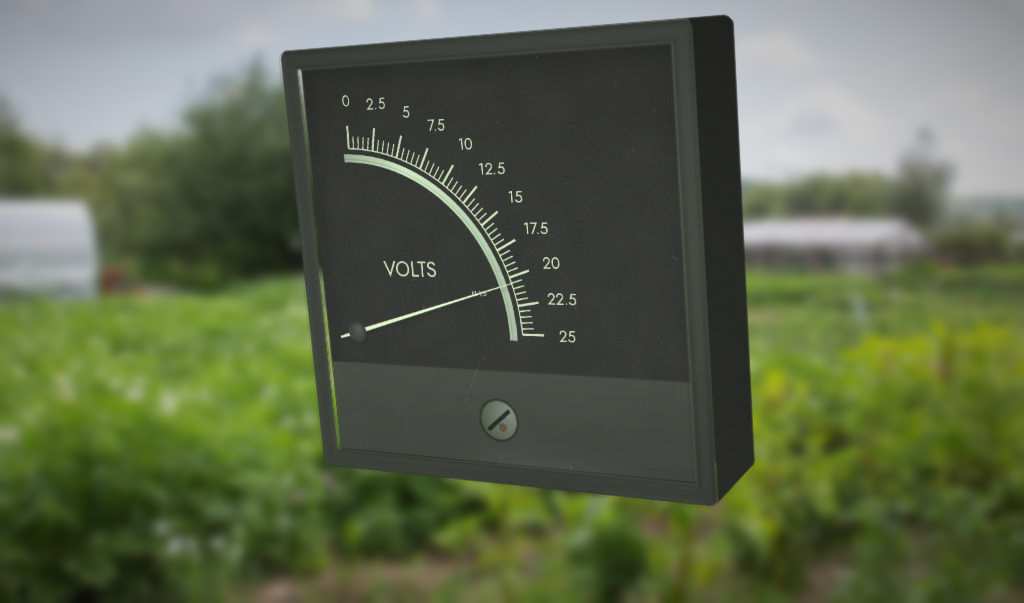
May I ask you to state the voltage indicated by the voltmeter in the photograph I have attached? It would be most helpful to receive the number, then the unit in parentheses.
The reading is 20.5 (V)
